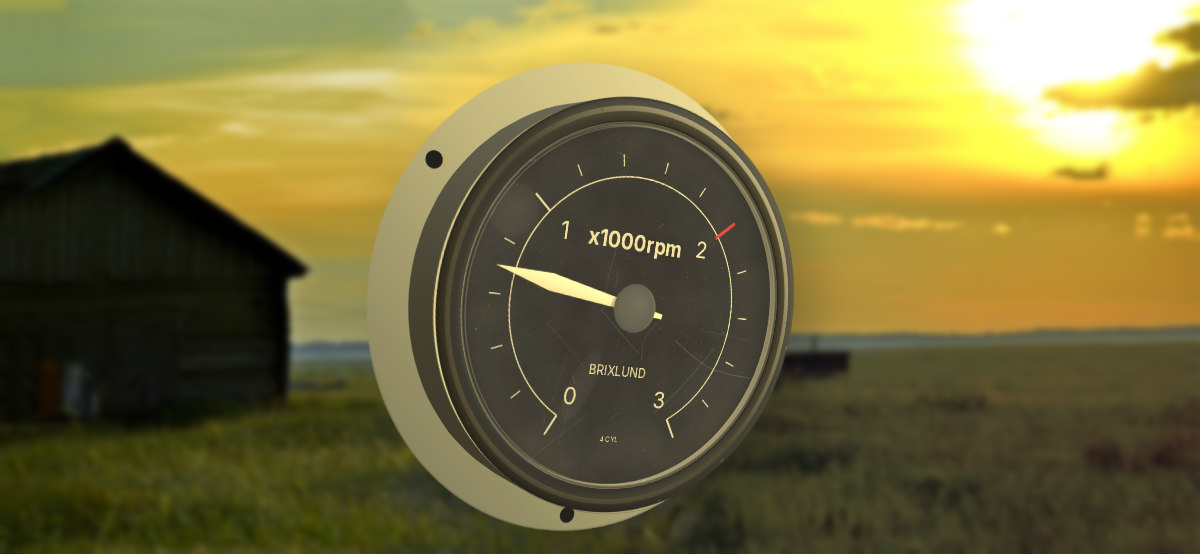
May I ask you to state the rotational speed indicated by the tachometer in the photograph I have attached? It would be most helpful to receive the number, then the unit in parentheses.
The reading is 700 (rpm)
